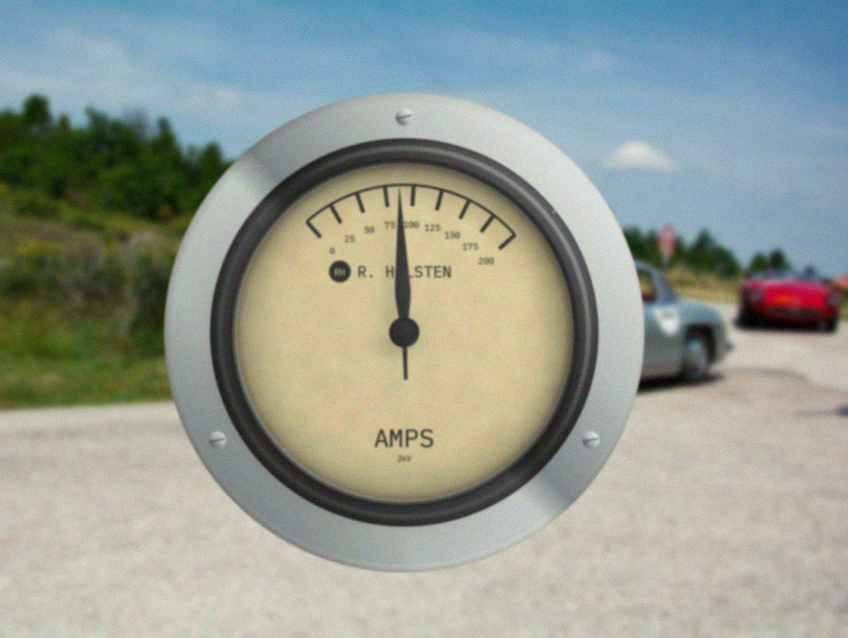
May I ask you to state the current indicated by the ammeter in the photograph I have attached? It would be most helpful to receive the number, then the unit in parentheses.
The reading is 87.5 (A)
